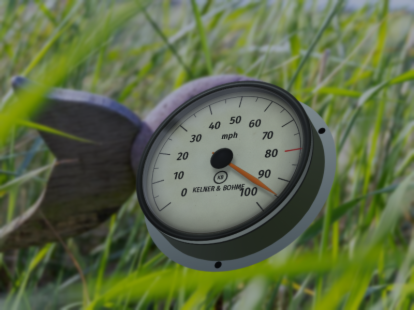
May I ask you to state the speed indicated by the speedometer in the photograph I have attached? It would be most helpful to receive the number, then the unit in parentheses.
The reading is 95 (mph)
